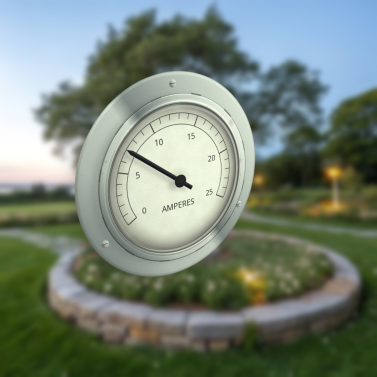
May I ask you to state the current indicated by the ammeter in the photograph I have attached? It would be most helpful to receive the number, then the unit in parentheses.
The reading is 7 (A)
